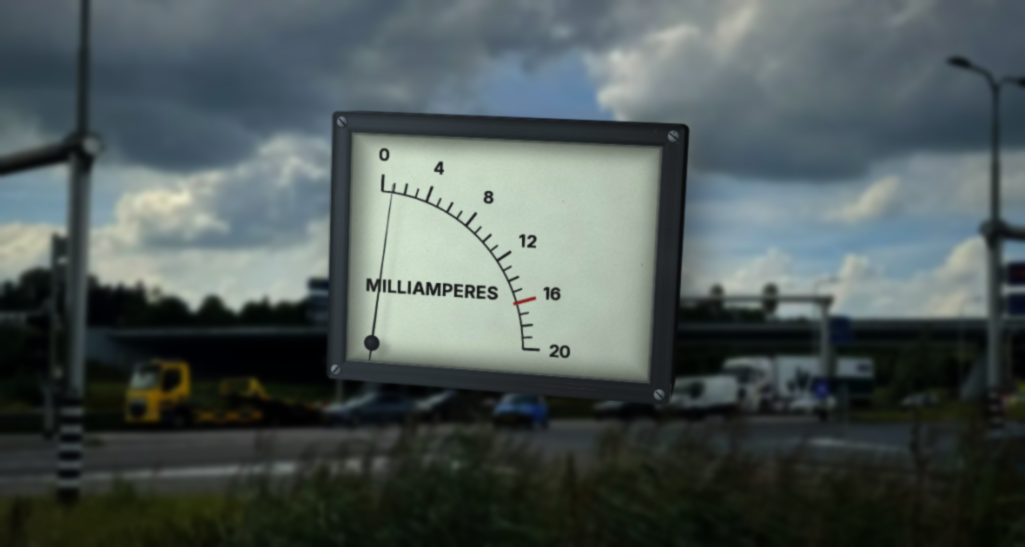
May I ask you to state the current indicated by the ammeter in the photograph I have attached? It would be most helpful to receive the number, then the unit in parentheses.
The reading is 1 (mA)
